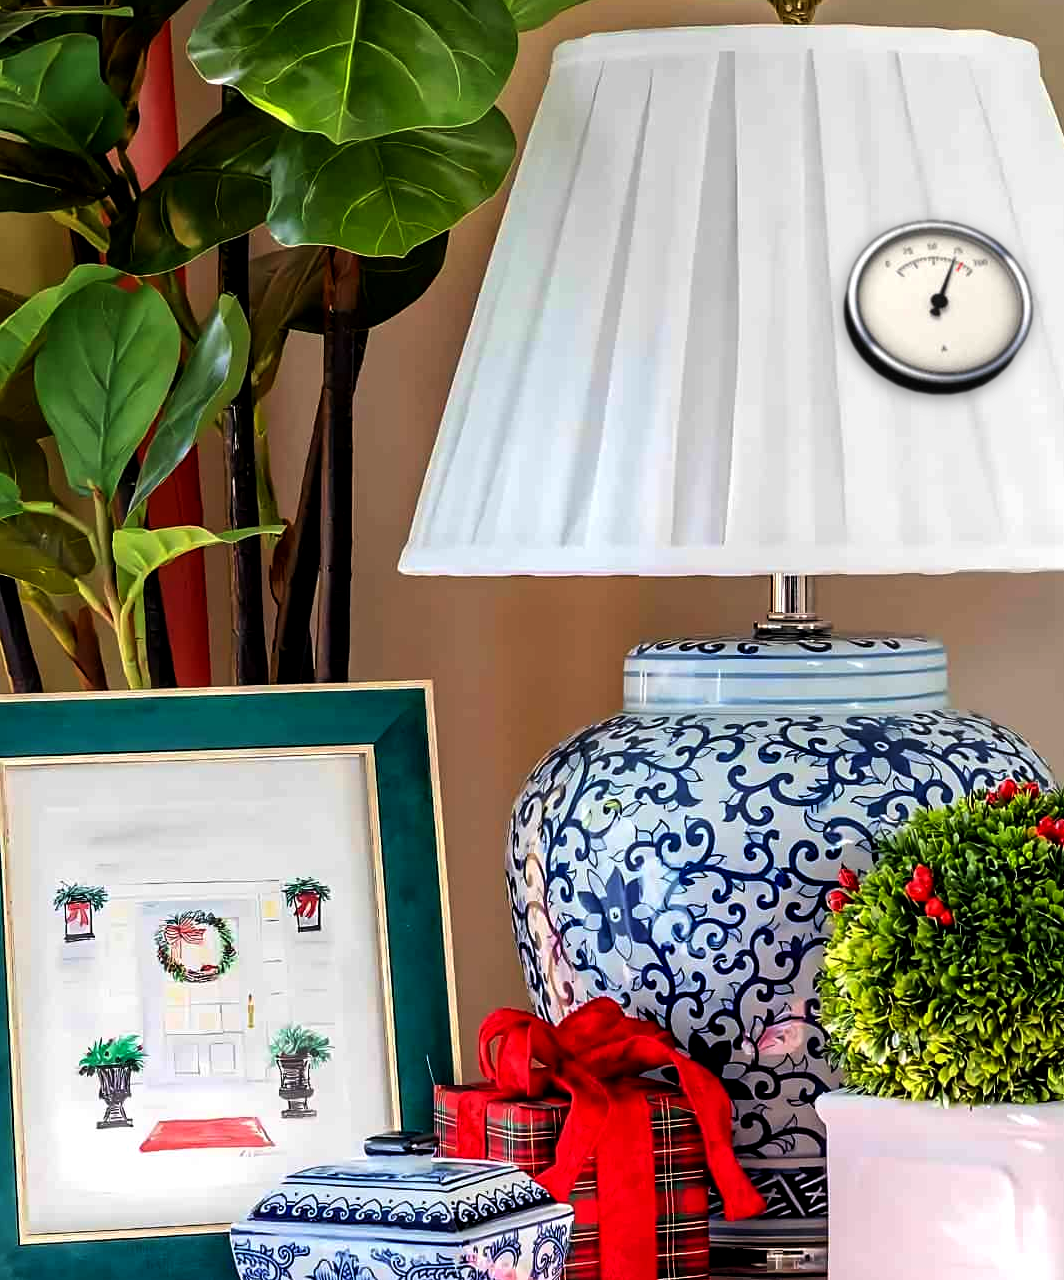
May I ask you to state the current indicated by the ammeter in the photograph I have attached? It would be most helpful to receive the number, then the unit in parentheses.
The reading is 75 (A)
